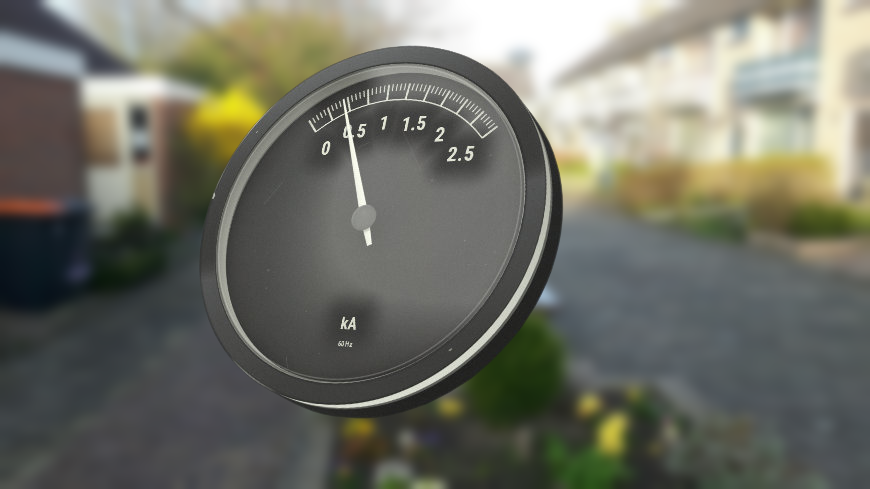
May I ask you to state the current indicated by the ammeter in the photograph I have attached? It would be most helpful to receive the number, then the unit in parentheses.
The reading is 0.5 (kA)
